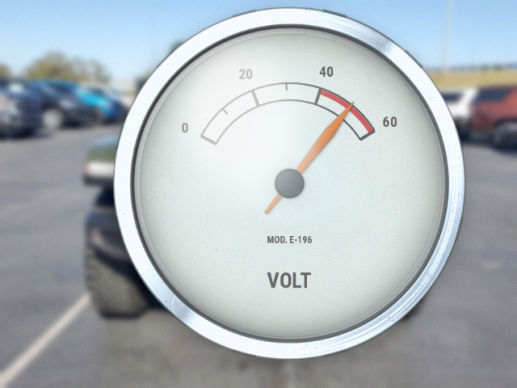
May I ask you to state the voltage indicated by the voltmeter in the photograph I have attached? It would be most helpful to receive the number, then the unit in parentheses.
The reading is 50 (V)
